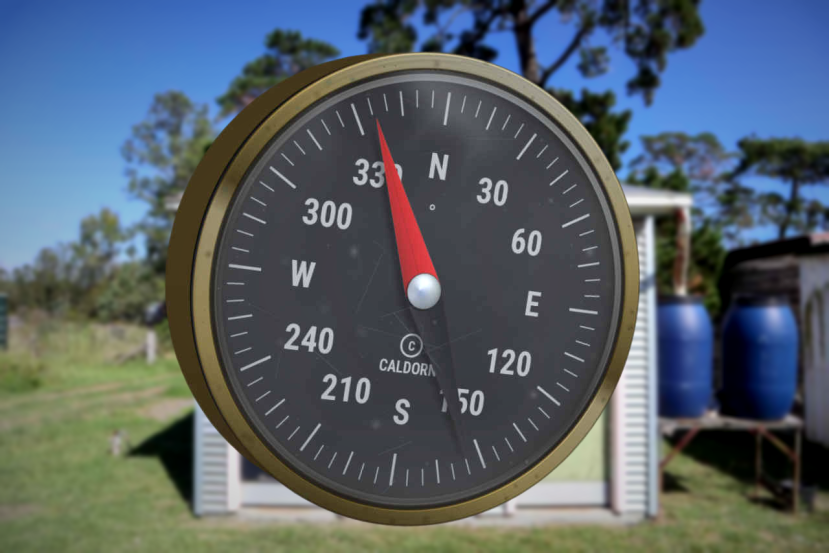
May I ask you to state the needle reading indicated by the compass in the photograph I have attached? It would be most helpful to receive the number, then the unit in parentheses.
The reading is 335 (°)
